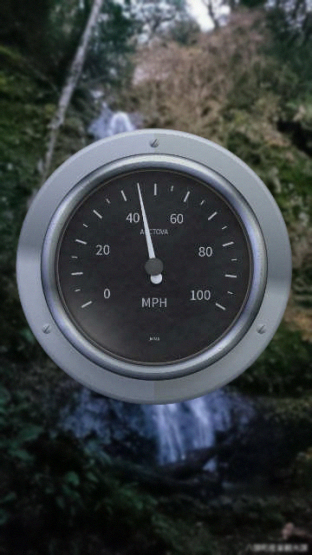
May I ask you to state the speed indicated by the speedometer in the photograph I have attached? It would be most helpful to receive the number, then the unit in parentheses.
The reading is 45 (mph)
